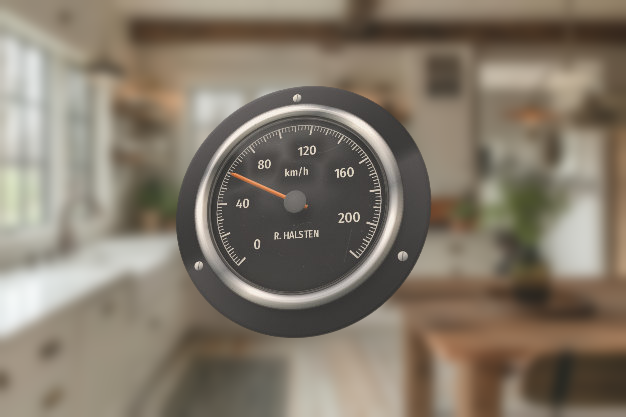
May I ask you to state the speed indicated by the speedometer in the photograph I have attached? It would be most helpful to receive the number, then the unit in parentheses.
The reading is 60 (km/h)
